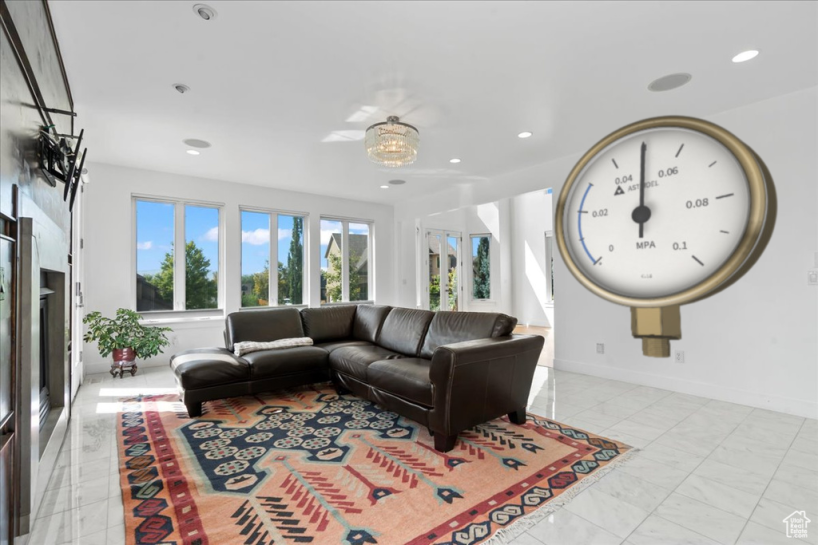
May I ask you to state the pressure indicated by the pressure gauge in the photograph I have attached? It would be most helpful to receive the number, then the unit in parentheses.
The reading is 0.05 (MPa)
